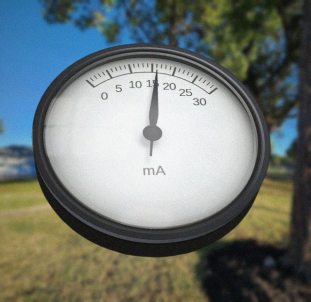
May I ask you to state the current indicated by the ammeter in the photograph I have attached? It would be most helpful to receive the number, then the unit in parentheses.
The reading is 16 (mA)
